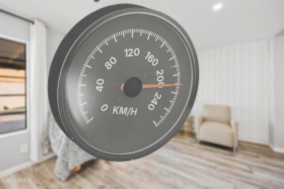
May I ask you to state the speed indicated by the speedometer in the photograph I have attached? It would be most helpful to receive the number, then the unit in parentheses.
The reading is 210 (km/h)
